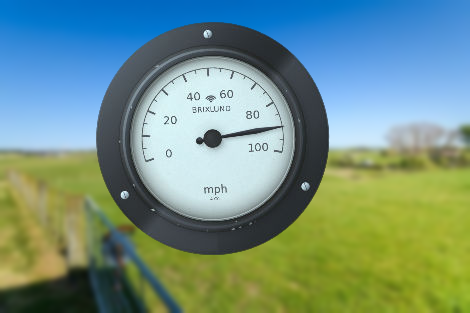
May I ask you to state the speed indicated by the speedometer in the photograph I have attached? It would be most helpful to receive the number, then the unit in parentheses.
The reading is 90 (mph)
